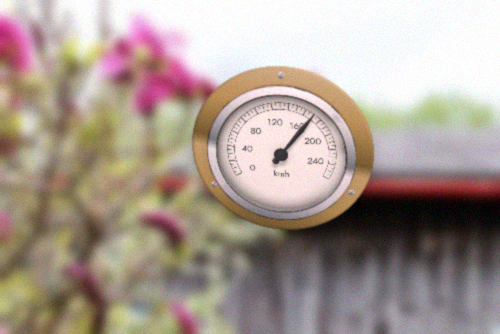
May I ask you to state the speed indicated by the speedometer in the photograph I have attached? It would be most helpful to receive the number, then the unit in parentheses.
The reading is 170 (km/h)
